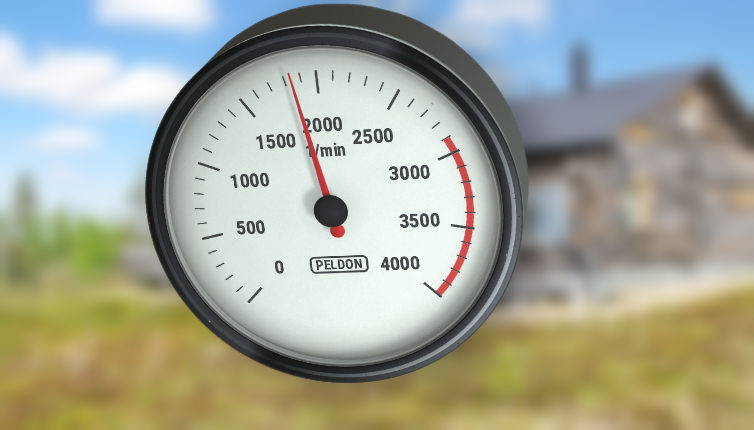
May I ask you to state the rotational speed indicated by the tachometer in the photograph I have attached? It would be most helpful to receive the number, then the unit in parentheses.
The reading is 1850 (rpm)
